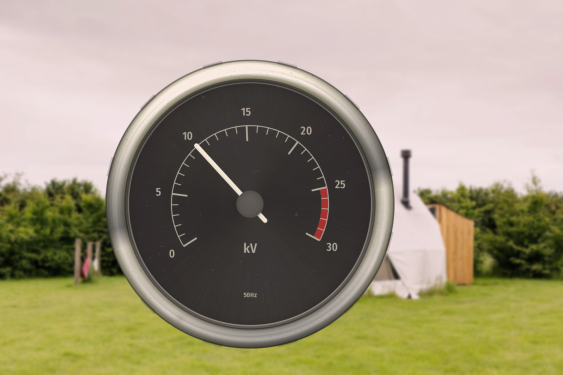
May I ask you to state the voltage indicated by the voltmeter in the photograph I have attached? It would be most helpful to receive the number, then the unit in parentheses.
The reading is 10 (kV)
